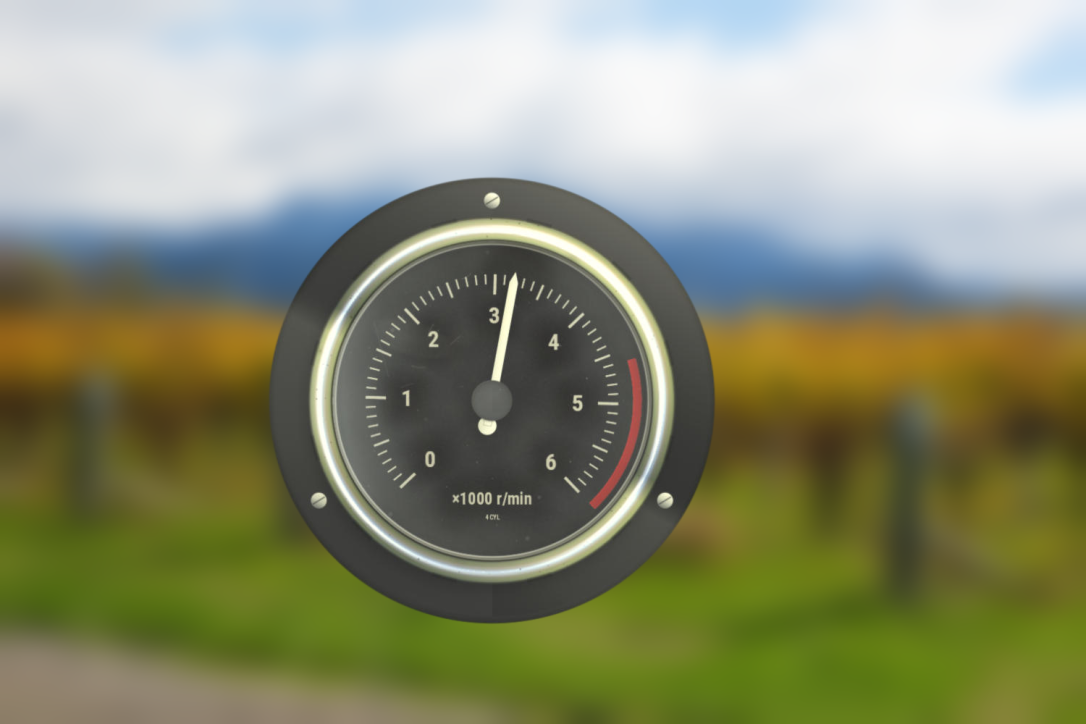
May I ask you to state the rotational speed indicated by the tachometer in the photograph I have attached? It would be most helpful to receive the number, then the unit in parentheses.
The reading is 3200 (rpm)
